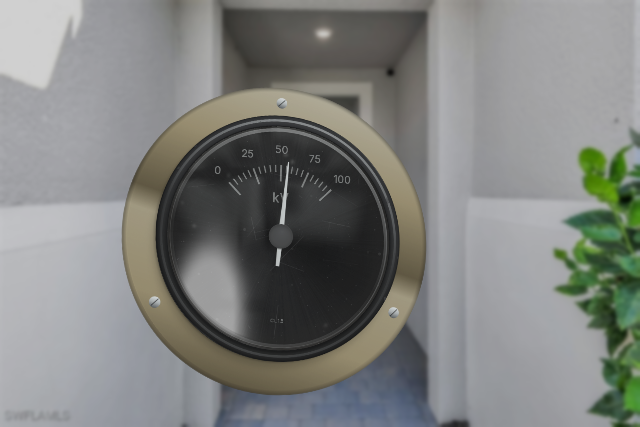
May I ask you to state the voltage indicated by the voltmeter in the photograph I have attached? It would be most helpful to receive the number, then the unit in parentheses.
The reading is 55 (kV)
